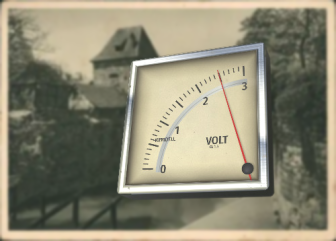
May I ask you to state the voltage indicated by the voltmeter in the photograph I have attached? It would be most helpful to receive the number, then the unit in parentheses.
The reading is 2.5 (V)
